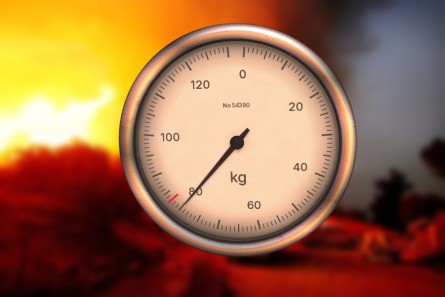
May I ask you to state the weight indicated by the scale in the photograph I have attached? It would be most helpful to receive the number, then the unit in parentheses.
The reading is 80 (kg)
